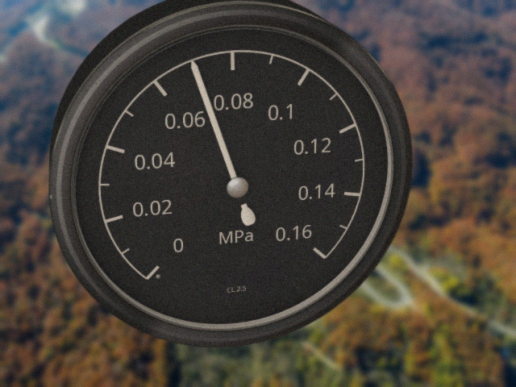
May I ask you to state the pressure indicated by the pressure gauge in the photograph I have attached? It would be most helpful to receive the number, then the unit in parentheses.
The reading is 0.07 (MPa)
